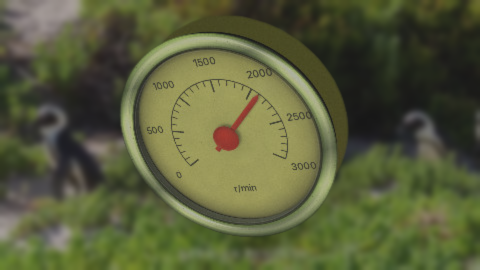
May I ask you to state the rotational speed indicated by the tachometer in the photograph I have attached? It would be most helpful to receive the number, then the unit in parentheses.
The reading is 2100 (rpm)
